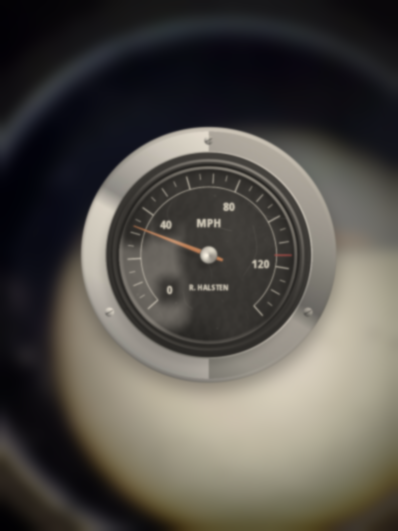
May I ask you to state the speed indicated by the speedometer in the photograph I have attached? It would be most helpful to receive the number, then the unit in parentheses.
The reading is 32.5 (mph)
